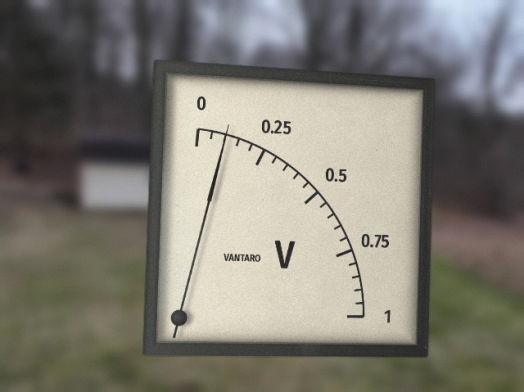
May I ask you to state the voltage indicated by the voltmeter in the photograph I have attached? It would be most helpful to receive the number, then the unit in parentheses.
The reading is 0.1 (V)
